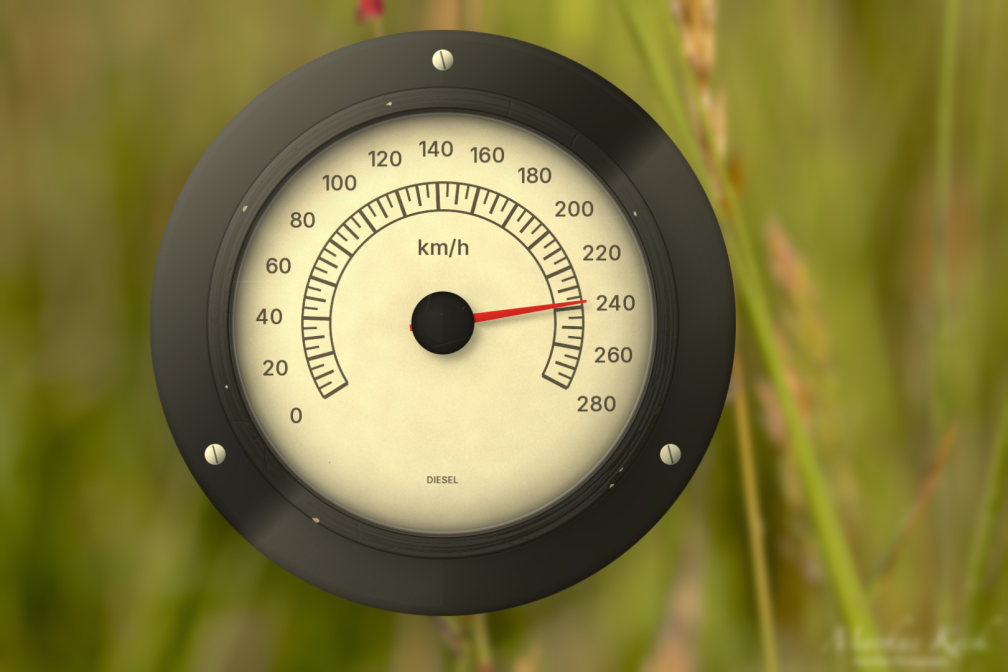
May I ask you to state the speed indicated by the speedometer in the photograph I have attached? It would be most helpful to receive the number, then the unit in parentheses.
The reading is 237.5 (km/h)
